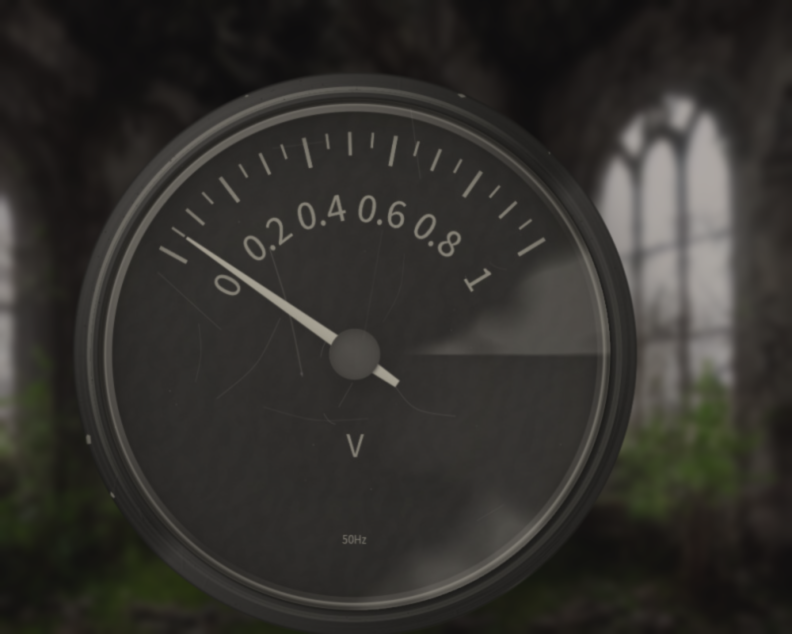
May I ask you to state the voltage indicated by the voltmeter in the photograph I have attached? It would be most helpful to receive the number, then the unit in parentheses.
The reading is 0.05 (V)
